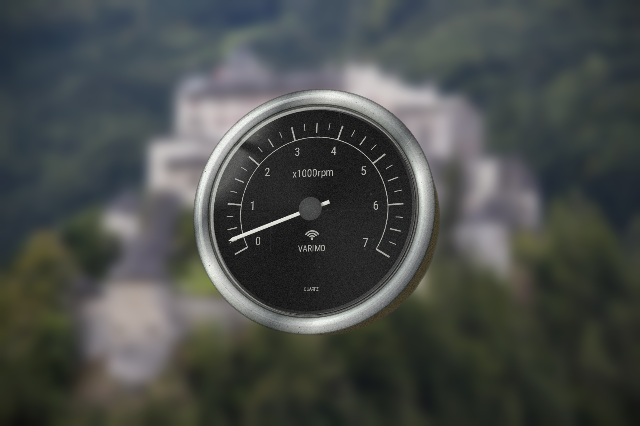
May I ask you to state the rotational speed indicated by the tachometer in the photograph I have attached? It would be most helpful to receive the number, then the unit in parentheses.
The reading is 250 (rpm)
